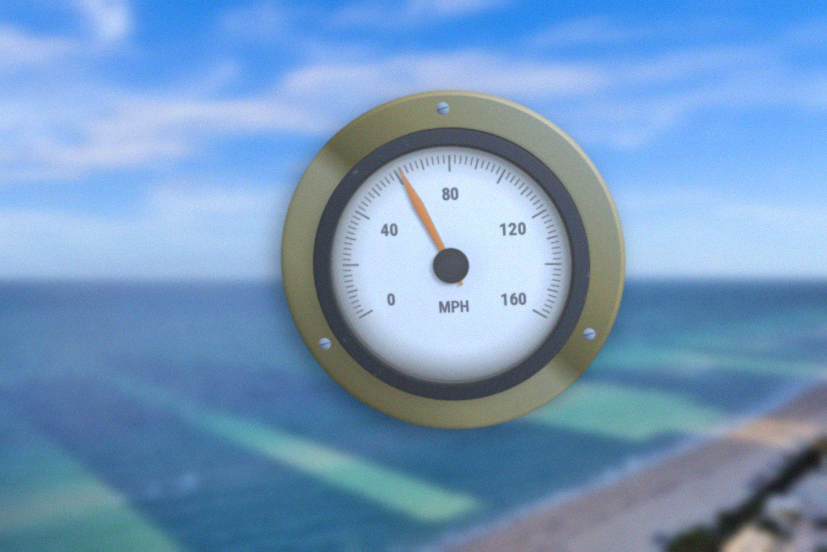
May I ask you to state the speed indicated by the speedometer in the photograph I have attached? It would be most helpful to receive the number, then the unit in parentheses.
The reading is 62 (mph)
